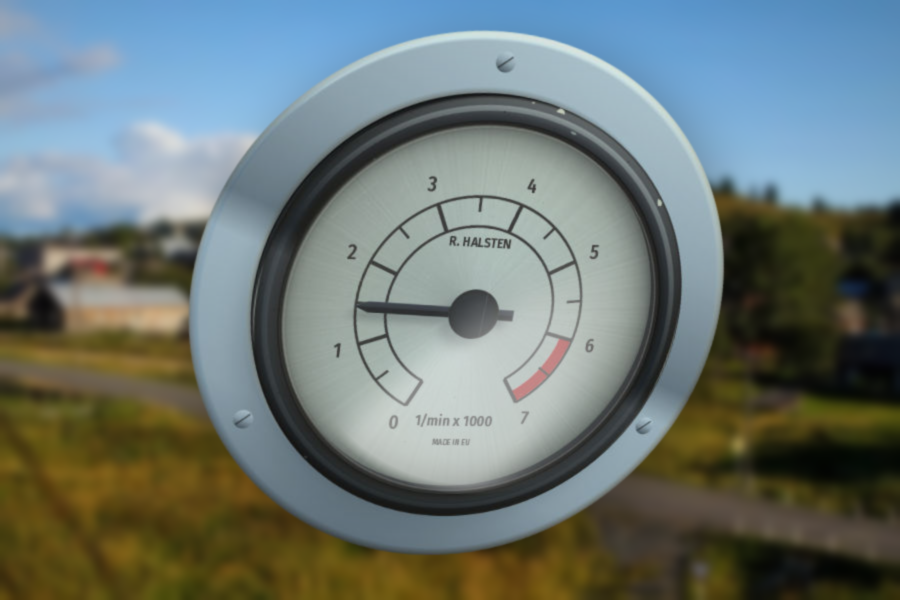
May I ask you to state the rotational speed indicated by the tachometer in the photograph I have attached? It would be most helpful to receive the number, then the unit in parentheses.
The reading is 1500 (rpm)
